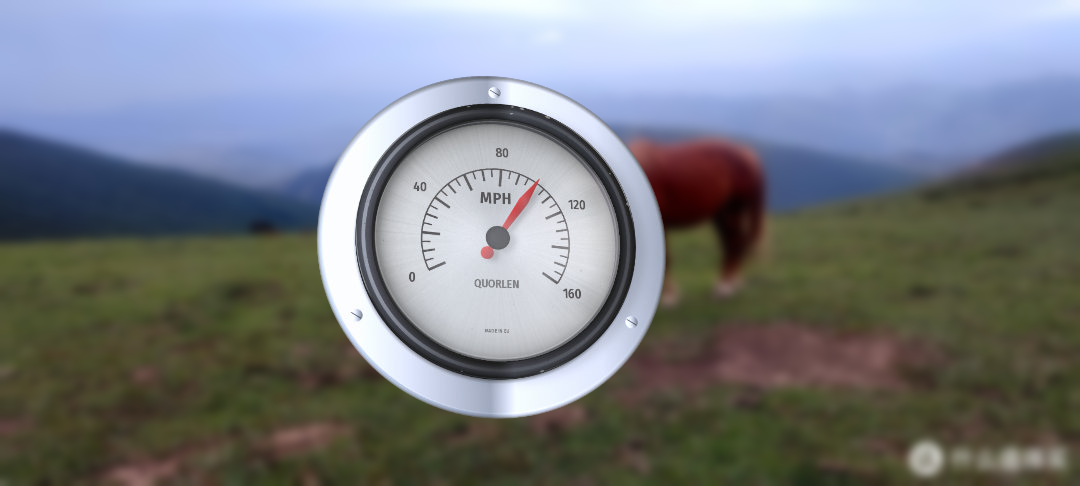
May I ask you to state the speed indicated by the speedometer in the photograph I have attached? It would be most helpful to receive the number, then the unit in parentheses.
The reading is 100 (mph)
